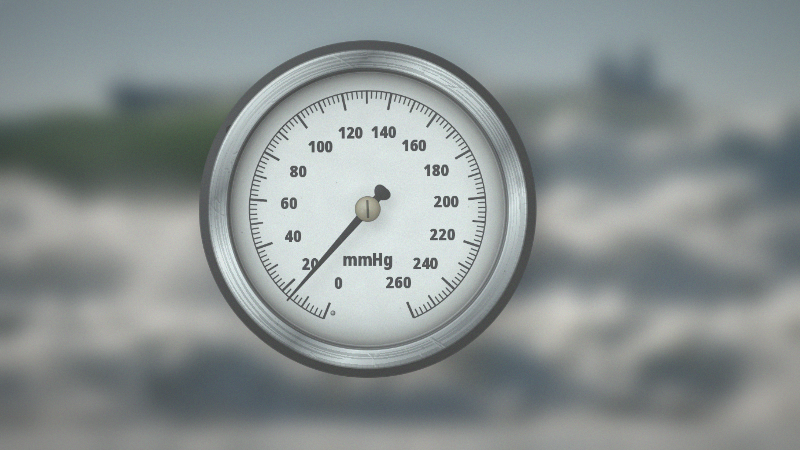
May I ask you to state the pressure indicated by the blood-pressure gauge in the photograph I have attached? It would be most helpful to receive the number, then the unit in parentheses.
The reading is 16 (mmHg)
